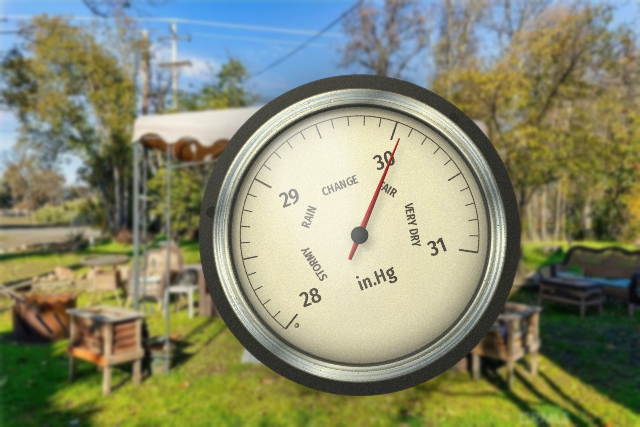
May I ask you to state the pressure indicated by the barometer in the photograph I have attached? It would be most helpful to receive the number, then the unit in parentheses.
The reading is 30.05 (inHg)
